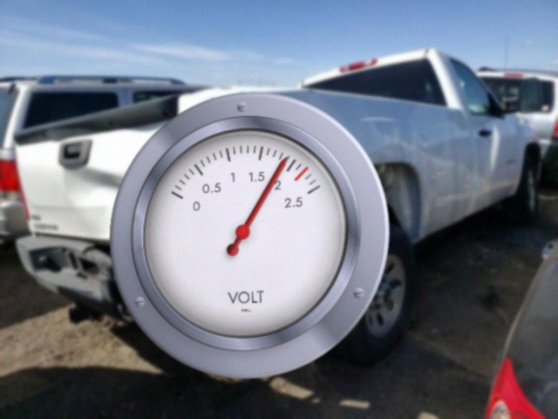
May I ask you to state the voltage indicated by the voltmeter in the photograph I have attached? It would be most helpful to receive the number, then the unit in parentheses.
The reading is 1.9 (V)
